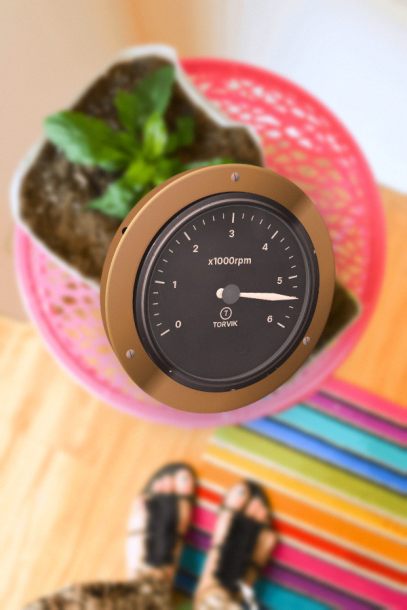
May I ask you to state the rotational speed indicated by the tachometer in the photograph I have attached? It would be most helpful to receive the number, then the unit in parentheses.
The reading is 5400 (rpm)
